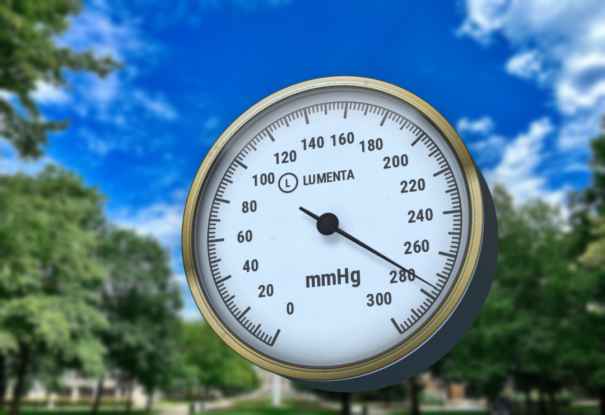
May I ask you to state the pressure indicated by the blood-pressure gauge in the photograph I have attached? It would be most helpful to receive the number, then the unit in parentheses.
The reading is 276 (mmHg)
